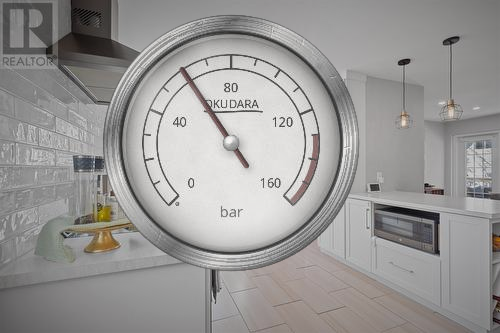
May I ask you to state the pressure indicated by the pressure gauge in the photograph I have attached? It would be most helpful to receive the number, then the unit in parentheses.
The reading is 60 (bar)
